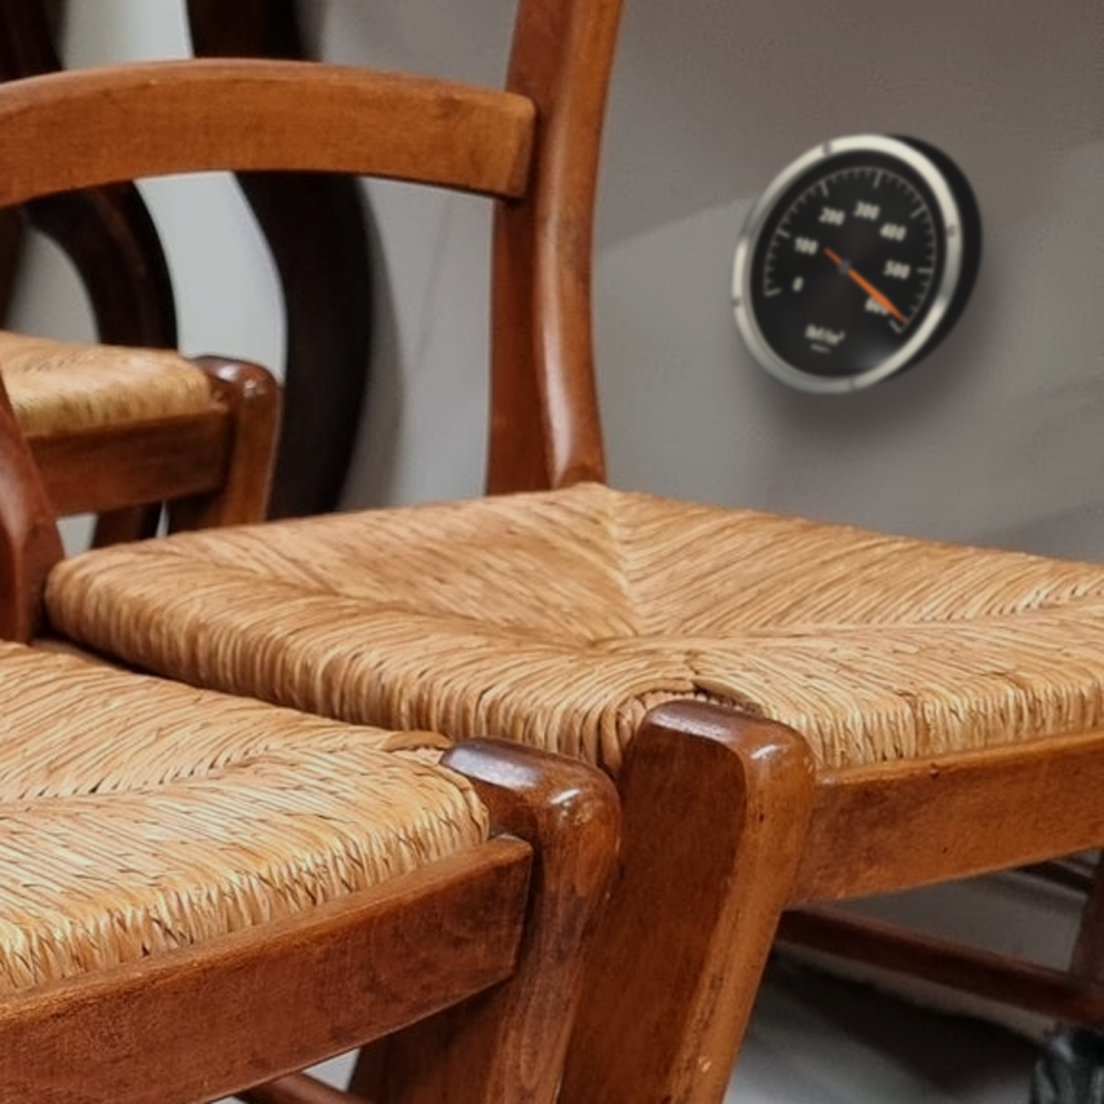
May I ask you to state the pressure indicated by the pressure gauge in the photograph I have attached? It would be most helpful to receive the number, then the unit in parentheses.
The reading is 580 (psi)
